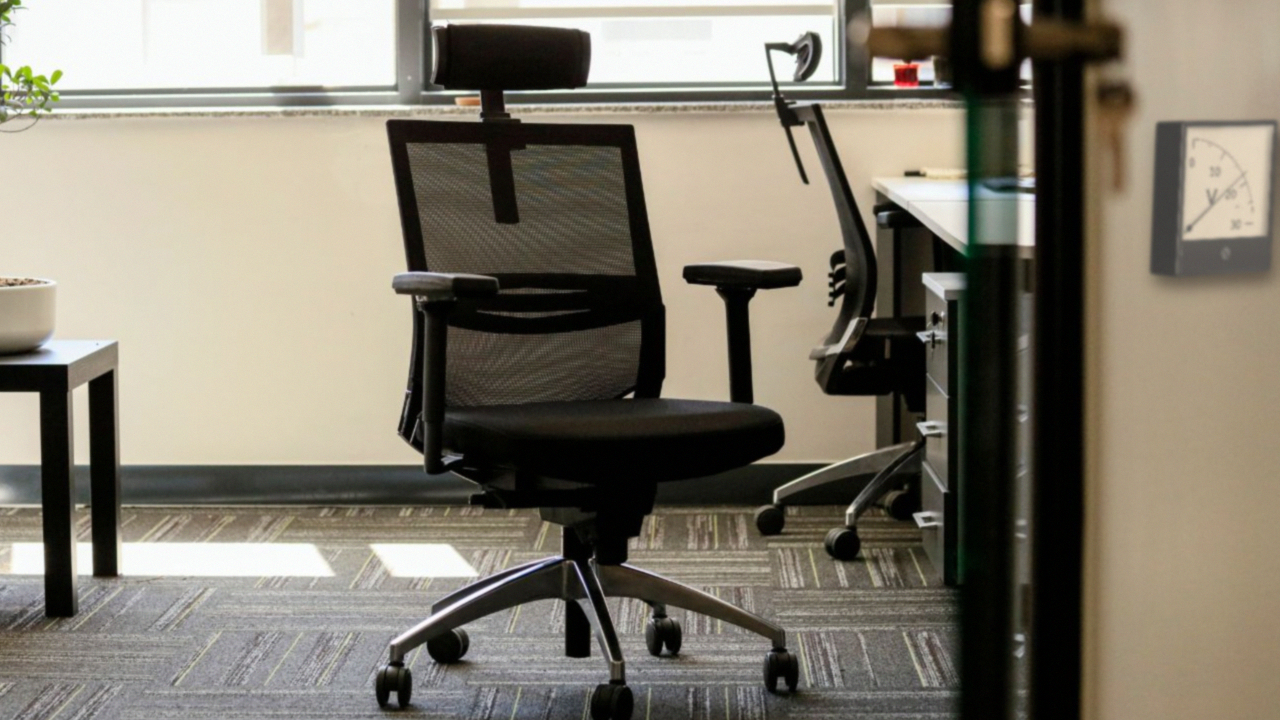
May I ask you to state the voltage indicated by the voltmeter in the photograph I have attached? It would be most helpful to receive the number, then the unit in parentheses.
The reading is 17.5 (V)
